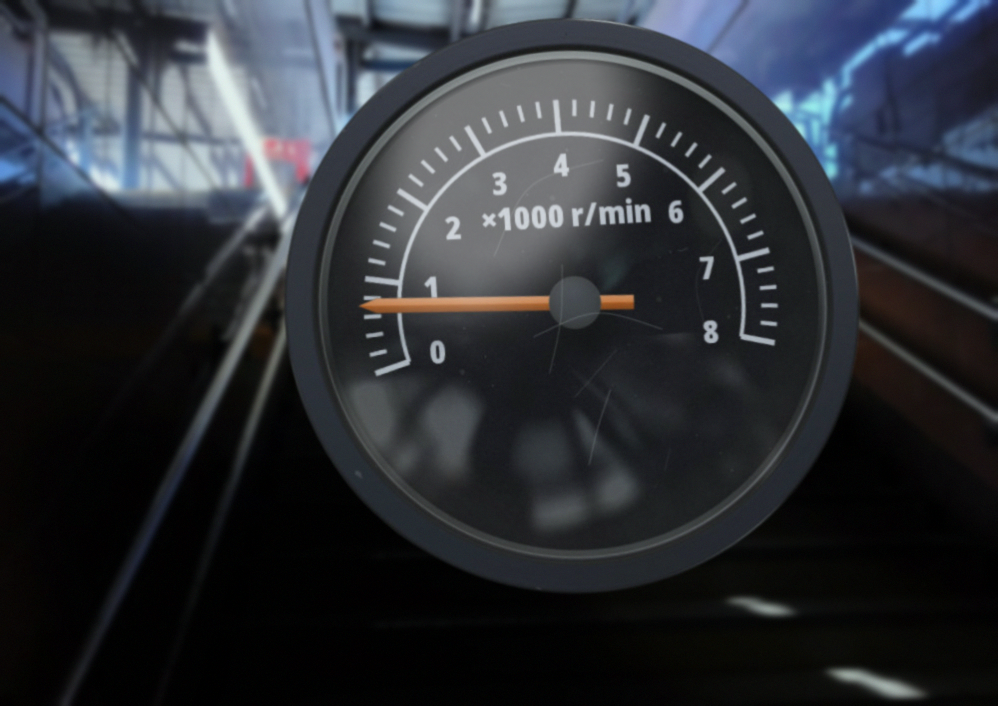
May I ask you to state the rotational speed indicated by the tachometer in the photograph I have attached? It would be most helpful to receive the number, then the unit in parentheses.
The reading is 700 (rpm)
